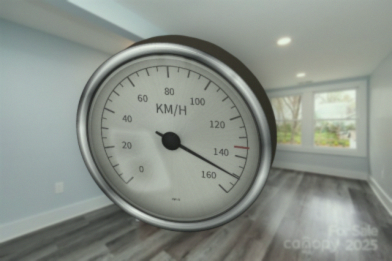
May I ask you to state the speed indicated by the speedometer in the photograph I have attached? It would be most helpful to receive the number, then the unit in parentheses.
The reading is 150 (km/h)
